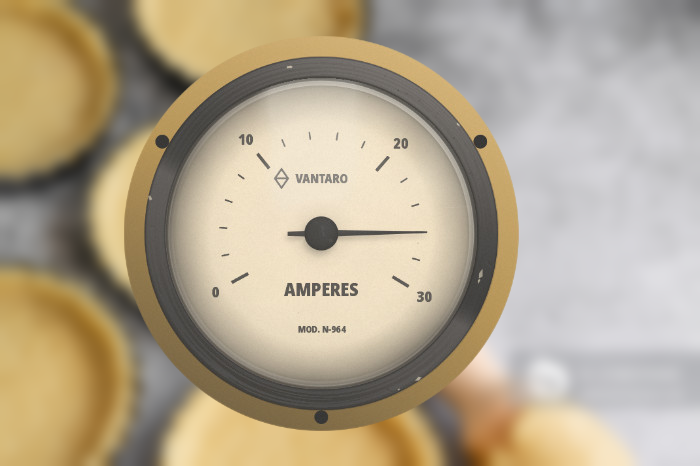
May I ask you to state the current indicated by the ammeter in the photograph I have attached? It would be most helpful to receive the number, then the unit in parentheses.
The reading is 26 (A)
